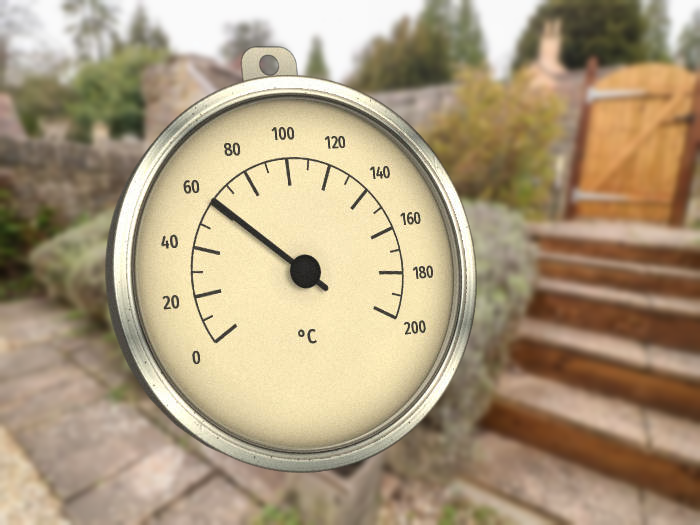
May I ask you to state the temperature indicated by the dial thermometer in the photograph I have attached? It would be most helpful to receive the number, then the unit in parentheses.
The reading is 60 (°C)
